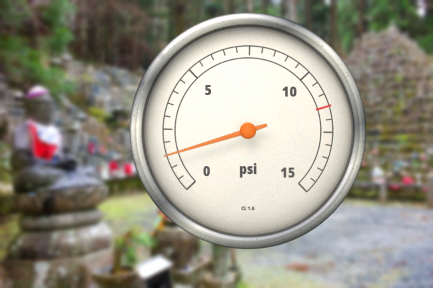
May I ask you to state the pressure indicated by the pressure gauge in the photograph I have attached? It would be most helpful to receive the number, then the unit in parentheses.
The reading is 1.5 (psi)
